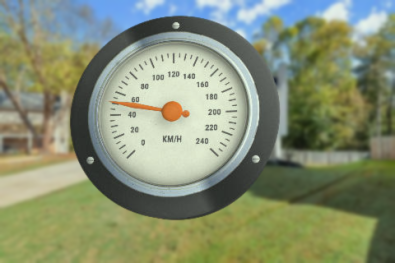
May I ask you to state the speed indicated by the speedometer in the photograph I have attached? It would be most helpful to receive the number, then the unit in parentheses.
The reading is 50 (km/h)
